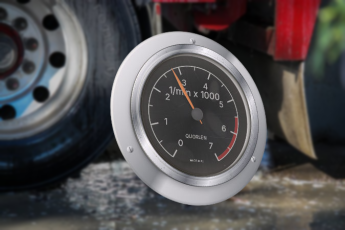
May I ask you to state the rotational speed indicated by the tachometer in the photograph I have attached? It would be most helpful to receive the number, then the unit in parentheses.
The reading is 2750 (rpm)
